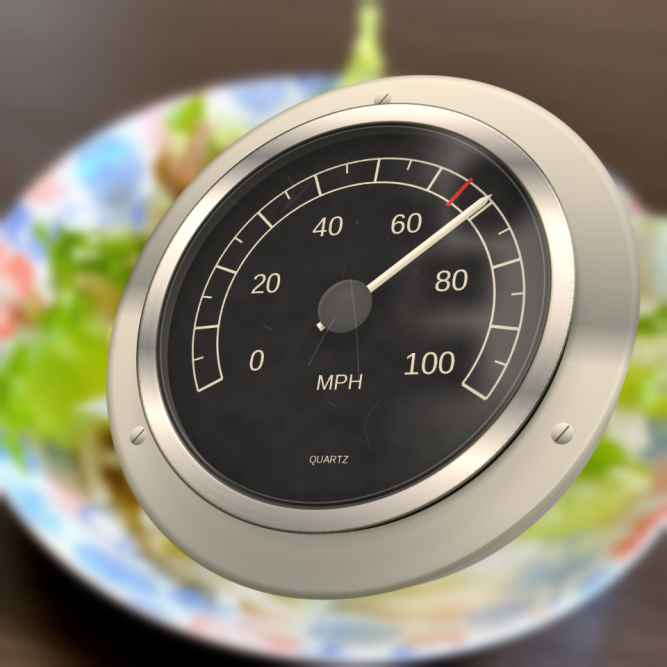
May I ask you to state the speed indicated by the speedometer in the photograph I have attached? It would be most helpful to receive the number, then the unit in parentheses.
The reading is 70 (mph)
